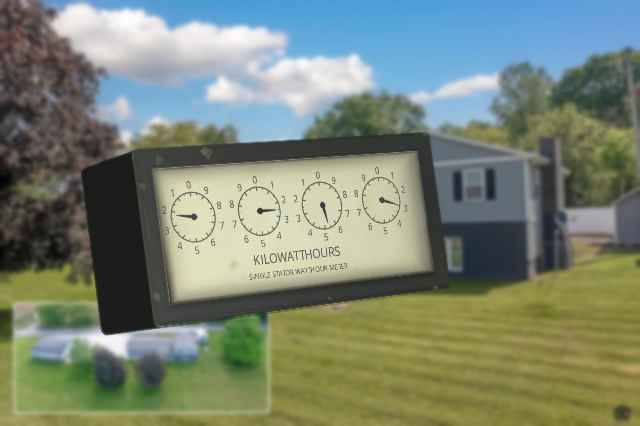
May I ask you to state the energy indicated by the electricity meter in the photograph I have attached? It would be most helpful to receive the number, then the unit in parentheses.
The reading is 2253 (kWh)
